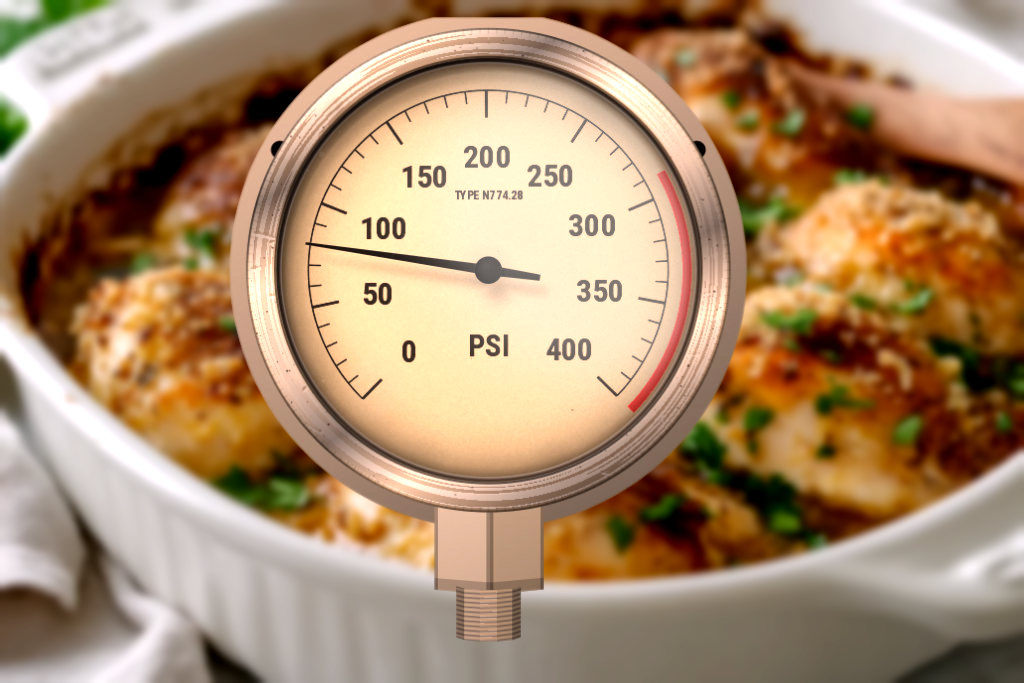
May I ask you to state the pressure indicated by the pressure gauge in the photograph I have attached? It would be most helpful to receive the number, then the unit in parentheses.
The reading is 80 (psi)
